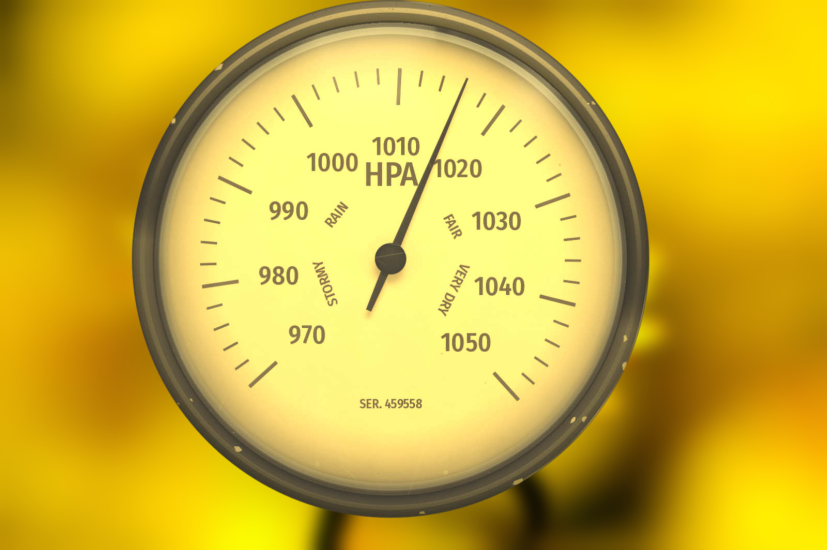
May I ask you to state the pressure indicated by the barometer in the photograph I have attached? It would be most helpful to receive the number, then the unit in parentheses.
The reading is 1016 (hPa)
